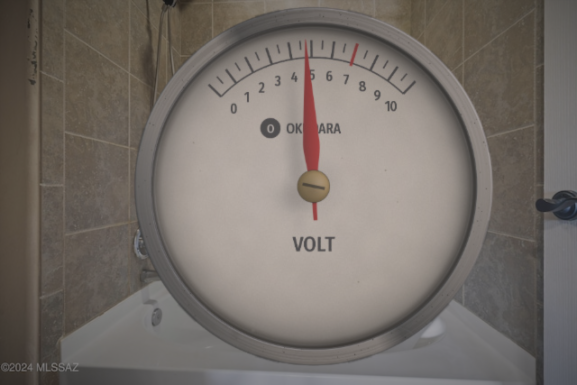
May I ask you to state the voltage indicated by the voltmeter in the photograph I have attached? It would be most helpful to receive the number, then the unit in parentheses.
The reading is 4.75 (V)
